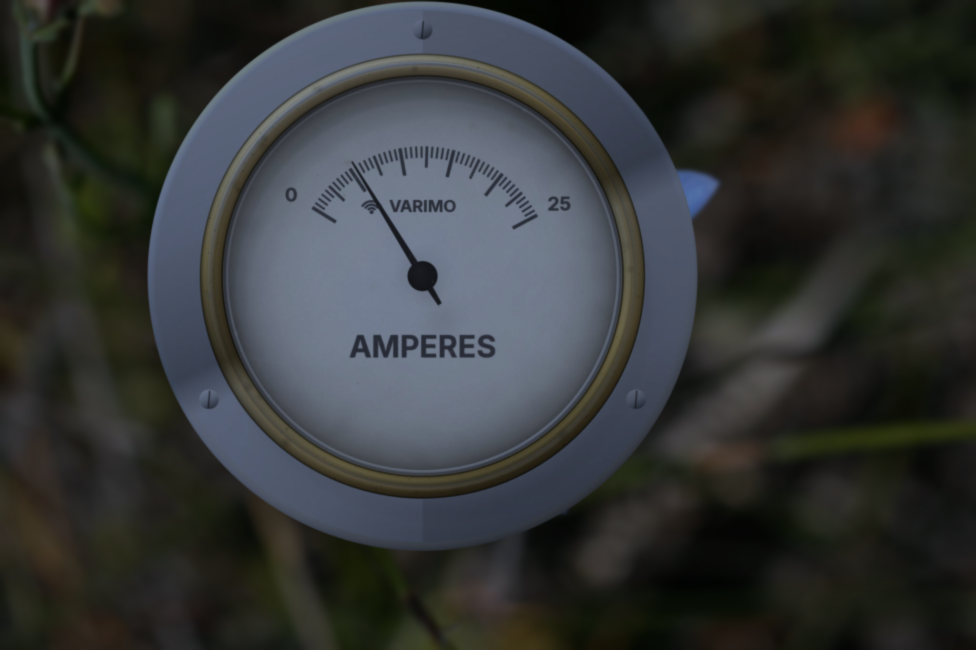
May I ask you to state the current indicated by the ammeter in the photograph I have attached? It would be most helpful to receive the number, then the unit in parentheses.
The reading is 5.5 (A)
